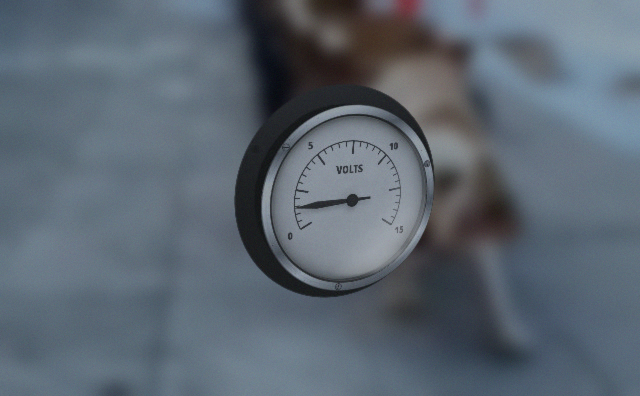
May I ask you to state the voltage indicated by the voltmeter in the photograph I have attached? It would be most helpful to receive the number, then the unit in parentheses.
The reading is 1.5 (V)
